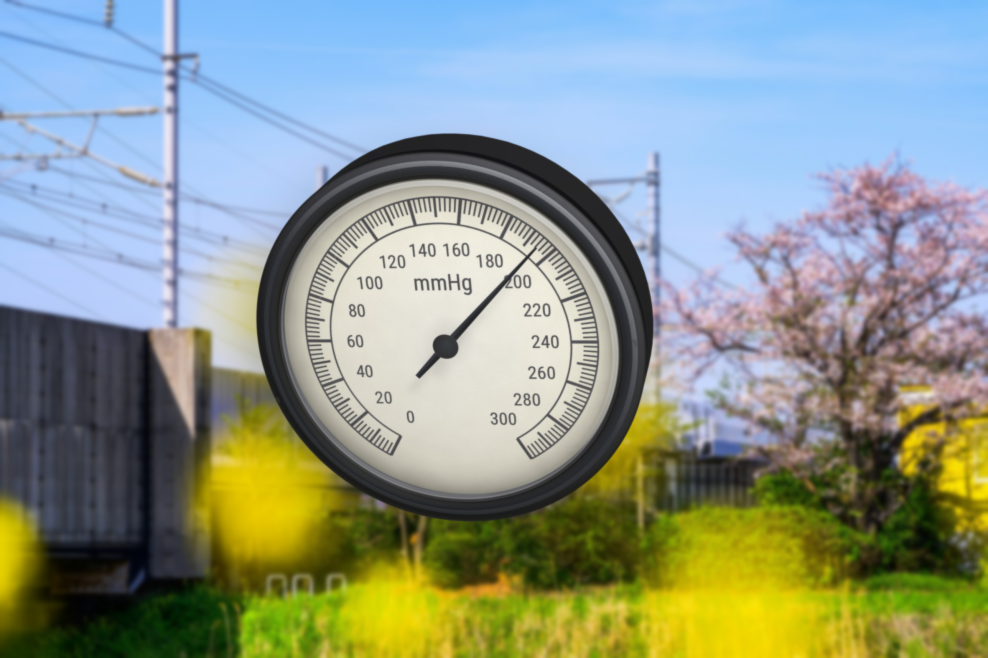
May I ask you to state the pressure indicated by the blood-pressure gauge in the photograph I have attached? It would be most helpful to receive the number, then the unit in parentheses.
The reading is 194 (mmHg)
